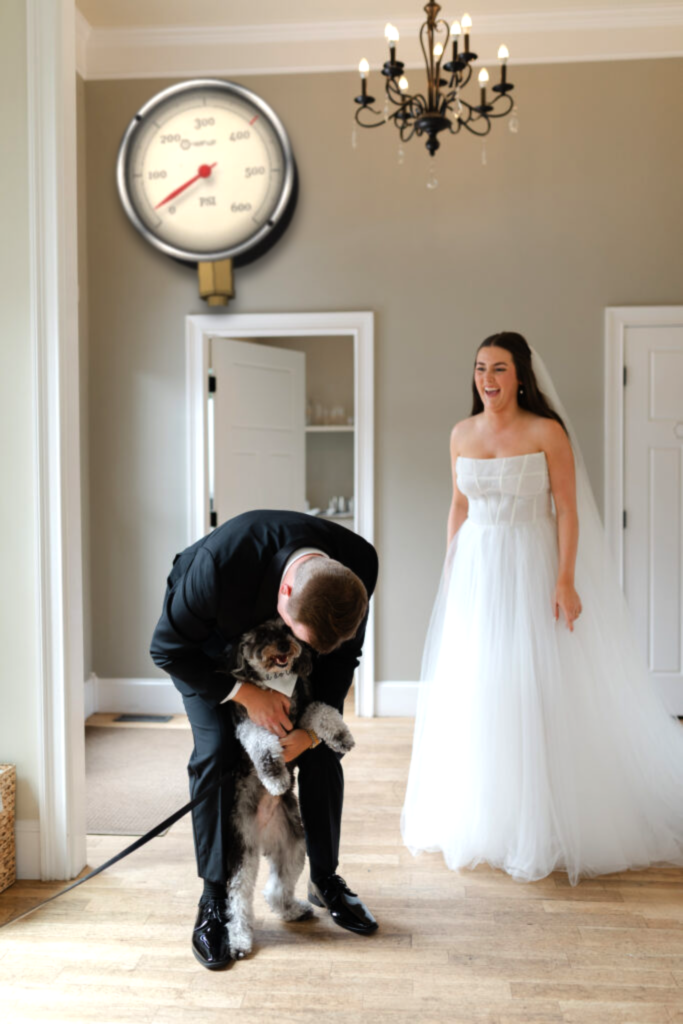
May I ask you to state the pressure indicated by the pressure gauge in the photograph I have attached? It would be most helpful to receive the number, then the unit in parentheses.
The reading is 25 (psi)
